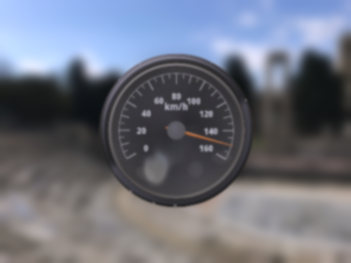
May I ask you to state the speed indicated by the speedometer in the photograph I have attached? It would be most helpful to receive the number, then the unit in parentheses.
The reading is 150 (km/h)
